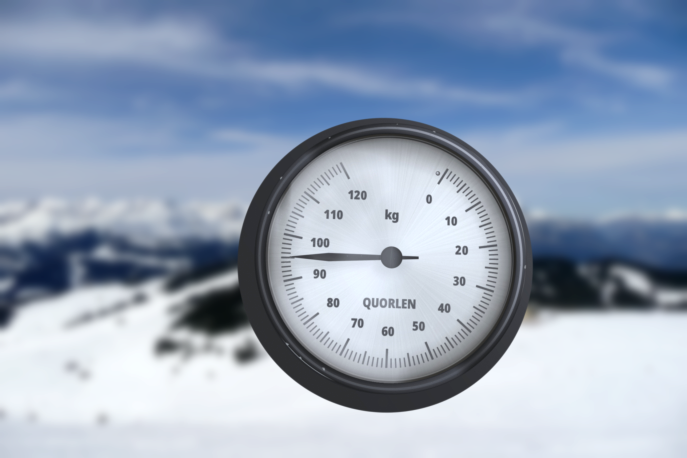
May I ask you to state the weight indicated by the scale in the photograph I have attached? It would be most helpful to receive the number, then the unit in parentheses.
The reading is 95 (kg)
